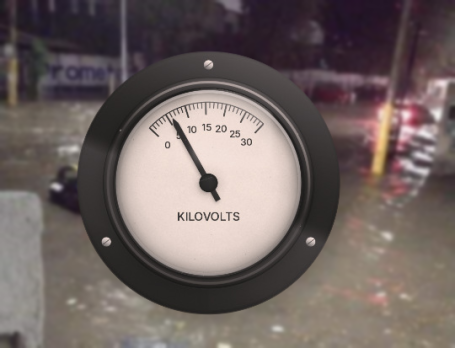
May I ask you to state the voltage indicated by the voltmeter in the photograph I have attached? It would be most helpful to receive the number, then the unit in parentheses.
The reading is 6 (kV)
